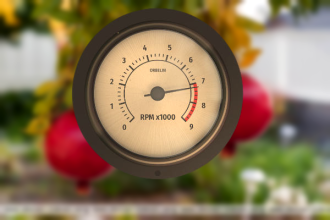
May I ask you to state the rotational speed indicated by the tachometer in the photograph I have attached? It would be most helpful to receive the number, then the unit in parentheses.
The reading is 7200 (rpm)
